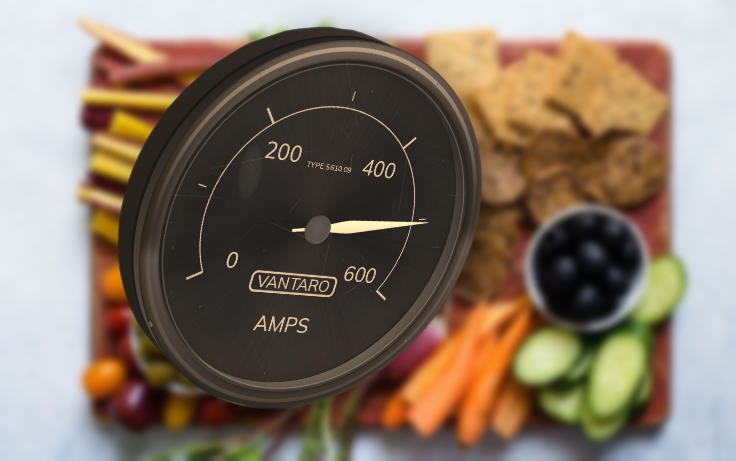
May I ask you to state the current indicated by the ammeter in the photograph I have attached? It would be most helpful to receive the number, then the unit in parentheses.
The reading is 500 (A)
